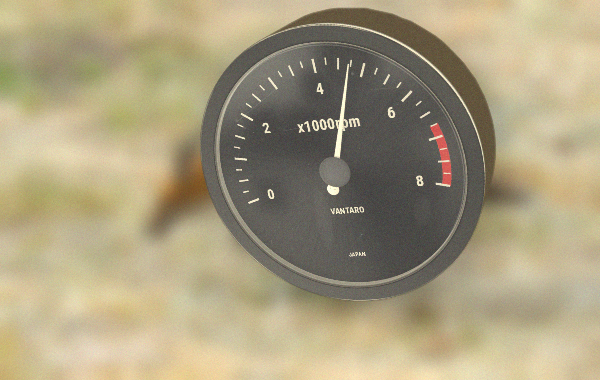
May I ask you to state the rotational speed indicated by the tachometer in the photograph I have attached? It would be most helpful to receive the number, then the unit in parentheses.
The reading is 4750 (rpm)
